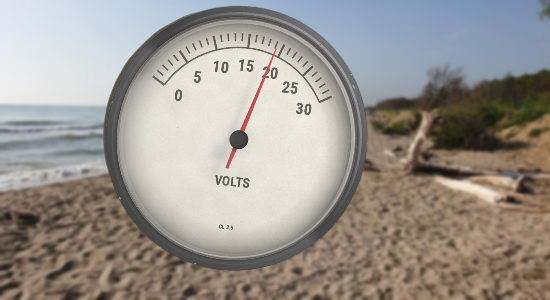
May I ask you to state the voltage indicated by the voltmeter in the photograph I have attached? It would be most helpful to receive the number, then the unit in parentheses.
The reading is 19 (V)
